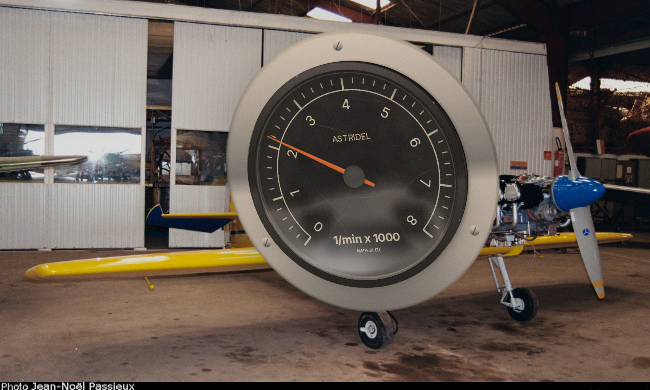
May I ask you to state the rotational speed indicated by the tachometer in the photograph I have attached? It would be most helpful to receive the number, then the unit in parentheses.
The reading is 2200 (rpm)
